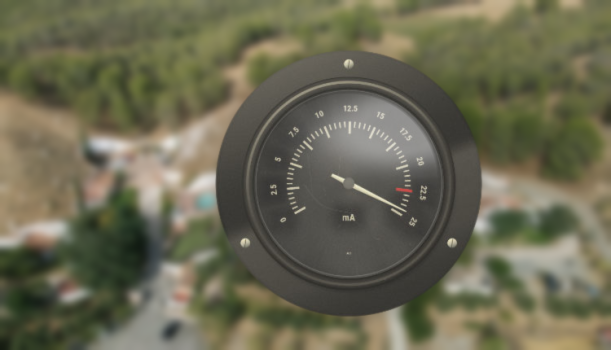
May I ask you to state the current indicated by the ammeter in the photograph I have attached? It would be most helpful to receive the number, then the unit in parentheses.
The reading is 24.5 (mA)
